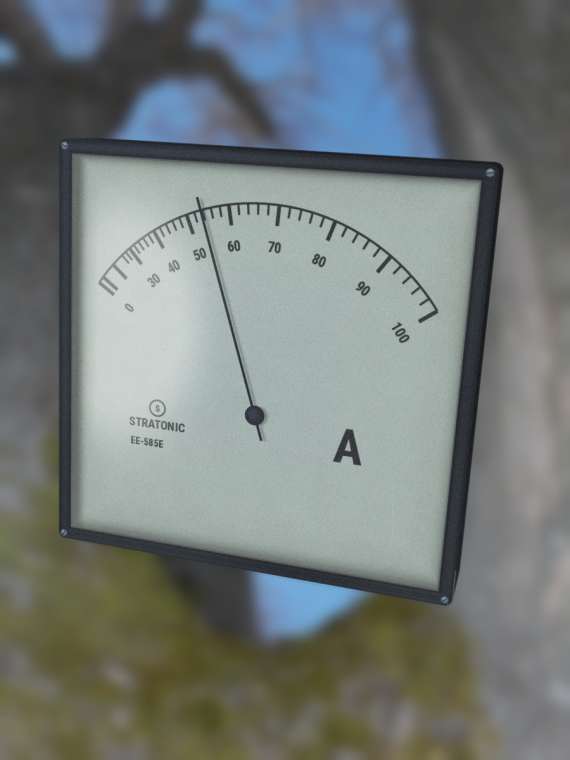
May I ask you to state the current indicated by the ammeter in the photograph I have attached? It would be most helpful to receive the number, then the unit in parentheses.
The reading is 54 (A)
